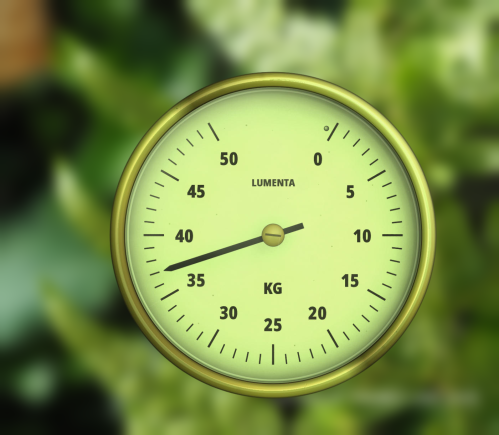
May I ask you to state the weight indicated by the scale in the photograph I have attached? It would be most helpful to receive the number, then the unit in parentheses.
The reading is 37 (kg)
